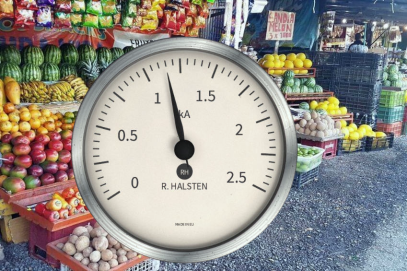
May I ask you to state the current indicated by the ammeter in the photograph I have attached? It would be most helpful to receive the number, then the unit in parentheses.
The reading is 1.15 (kA)
